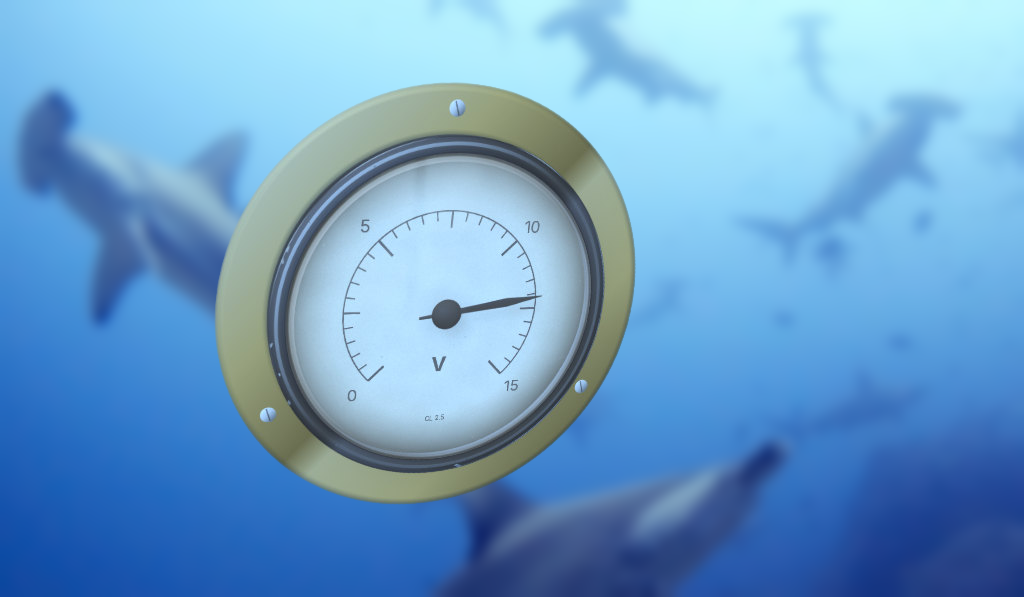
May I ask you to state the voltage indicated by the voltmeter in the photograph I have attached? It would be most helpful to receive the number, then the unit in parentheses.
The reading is 12 (V)
